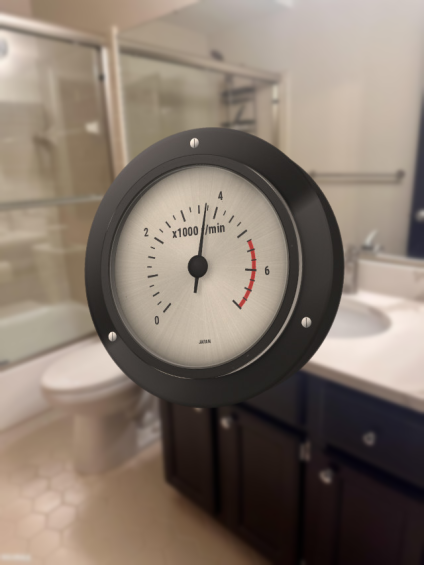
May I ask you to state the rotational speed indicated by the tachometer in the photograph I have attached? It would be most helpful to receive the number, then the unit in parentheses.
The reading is 3750 (rpm)
